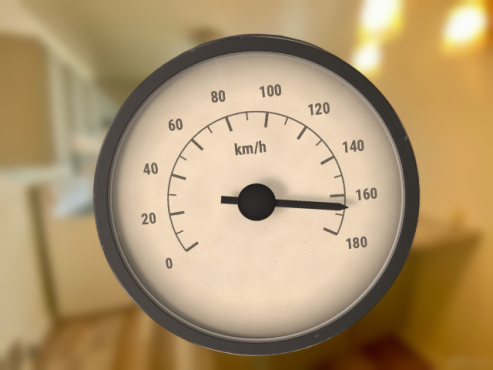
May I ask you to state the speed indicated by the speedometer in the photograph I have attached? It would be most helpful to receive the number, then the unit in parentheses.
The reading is 165 (km/h)
